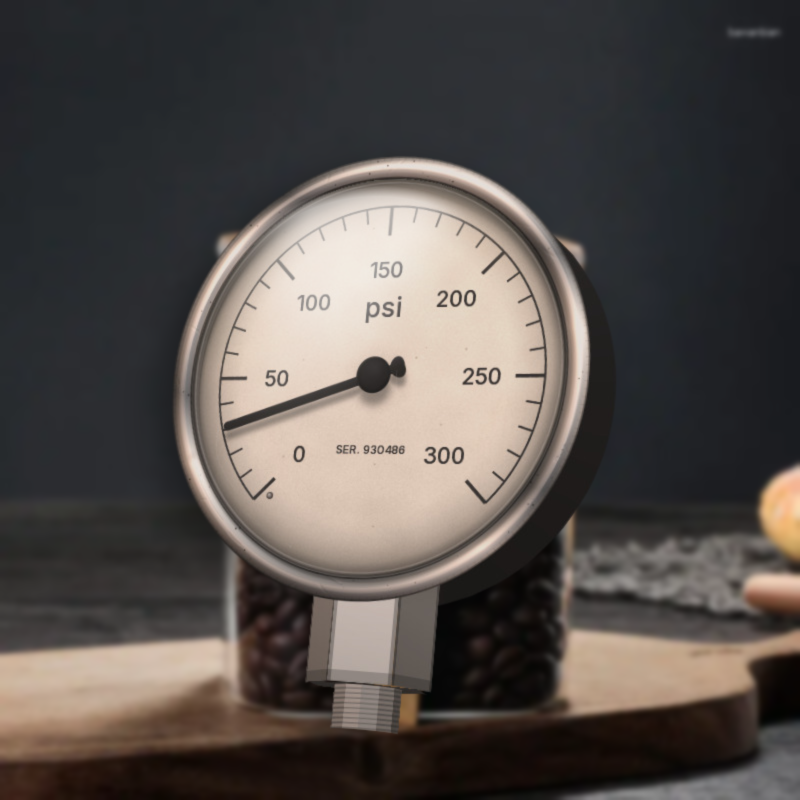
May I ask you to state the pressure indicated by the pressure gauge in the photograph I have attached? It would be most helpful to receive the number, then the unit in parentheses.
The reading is 30 (psi)
